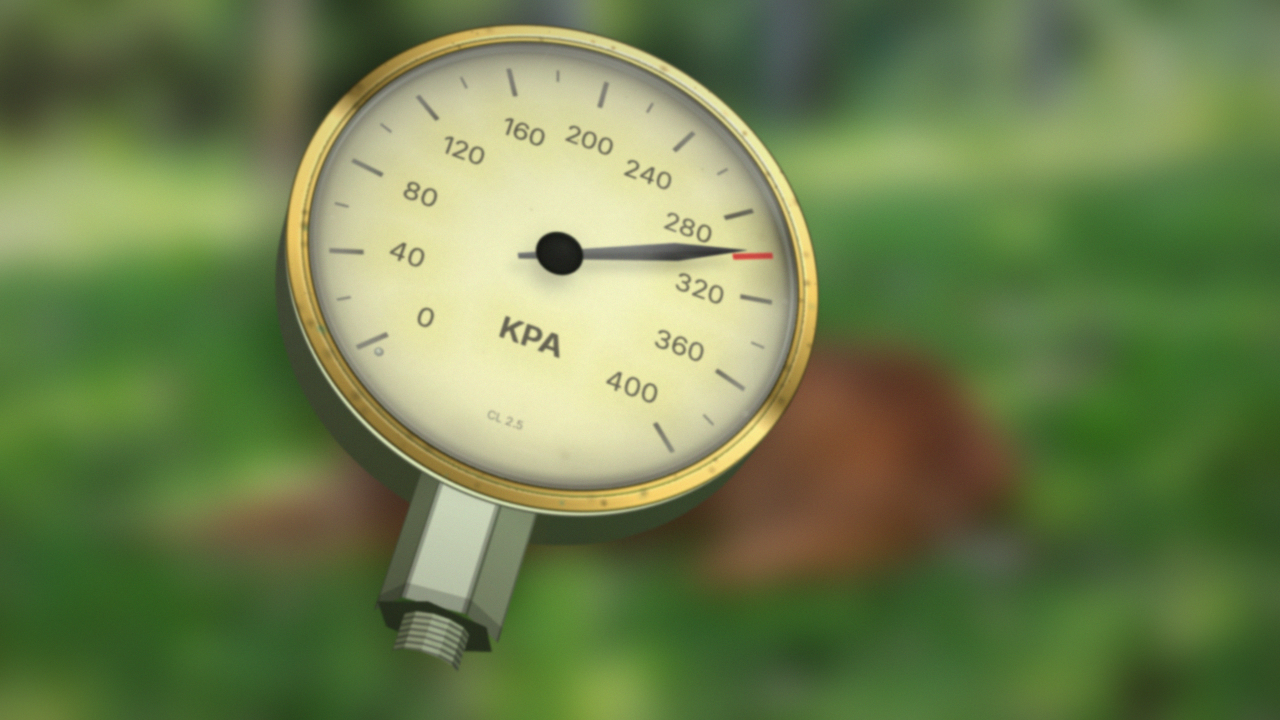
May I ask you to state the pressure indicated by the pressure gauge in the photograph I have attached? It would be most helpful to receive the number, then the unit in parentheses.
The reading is 300 (kPa)
